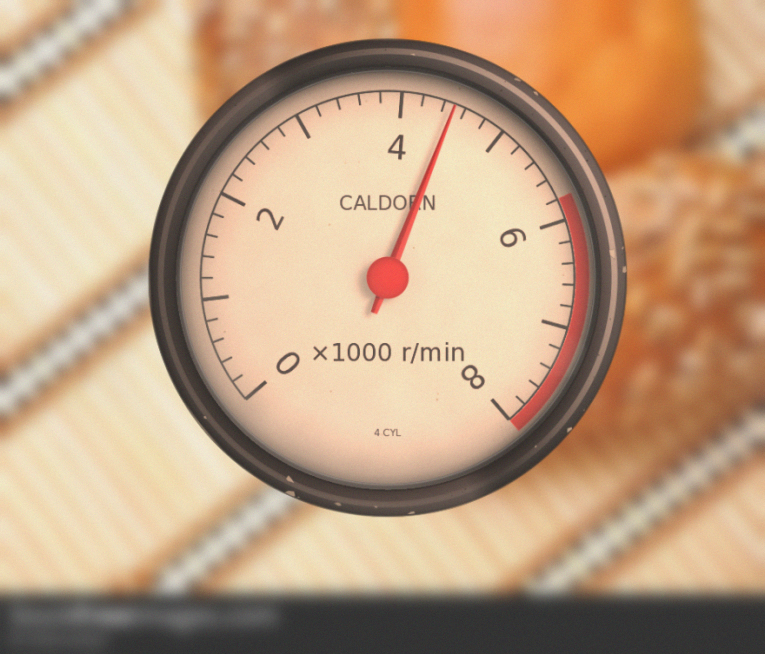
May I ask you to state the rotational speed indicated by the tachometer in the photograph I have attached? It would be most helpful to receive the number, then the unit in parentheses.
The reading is 4500 (rpm)
